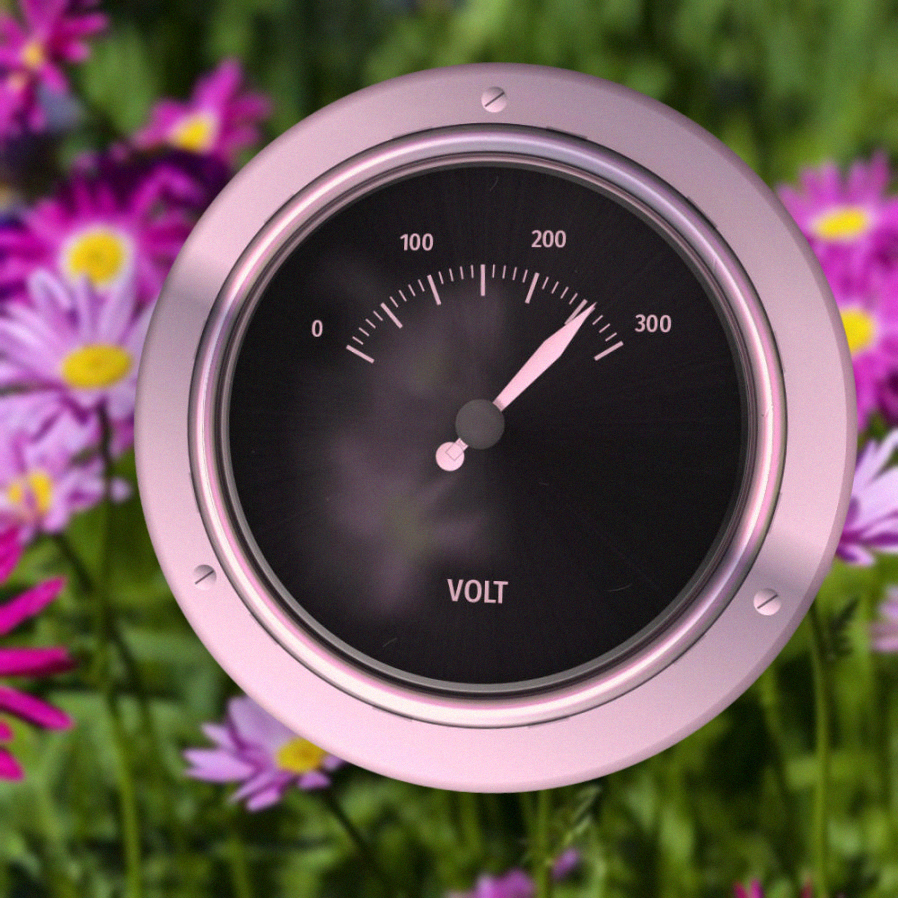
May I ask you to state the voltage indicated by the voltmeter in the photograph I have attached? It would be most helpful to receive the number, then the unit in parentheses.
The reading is 260 (V)
